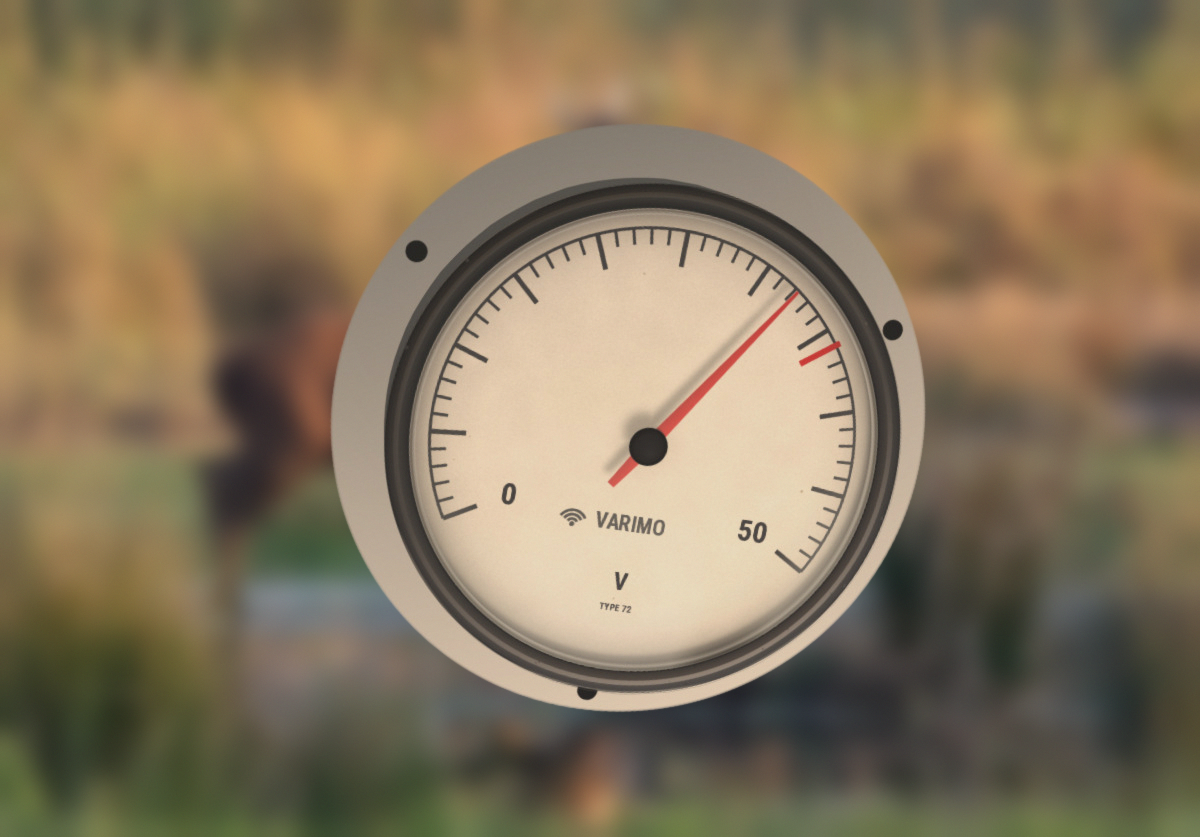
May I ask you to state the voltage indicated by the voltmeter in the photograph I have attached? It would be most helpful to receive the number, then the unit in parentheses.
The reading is 32 (V)
